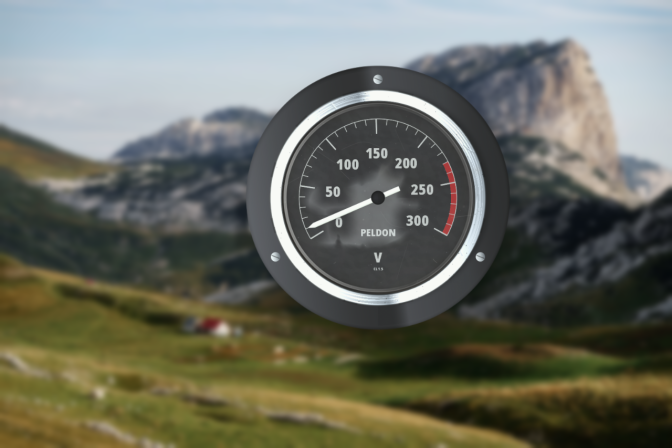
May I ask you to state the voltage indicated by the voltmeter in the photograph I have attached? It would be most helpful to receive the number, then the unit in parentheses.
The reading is 10 (V)
